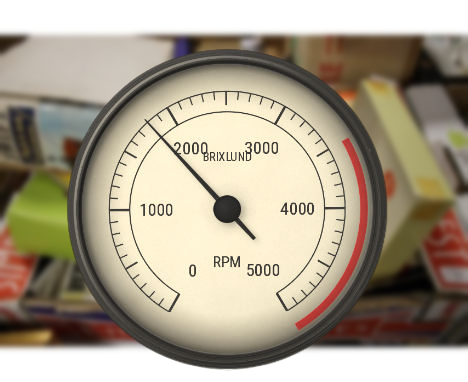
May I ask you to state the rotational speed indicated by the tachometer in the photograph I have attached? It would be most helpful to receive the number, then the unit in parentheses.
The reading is 1800 (rpm)
